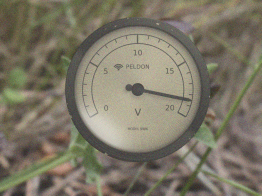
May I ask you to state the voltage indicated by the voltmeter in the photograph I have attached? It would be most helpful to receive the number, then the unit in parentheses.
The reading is 18.5 (V)
